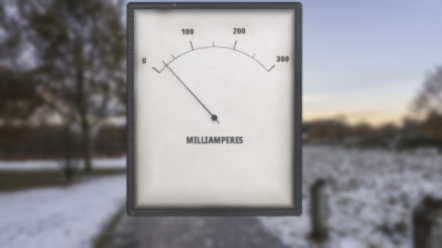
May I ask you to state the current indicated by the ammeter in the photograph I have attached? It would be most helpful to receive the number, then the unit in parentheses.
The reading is 25 (mA)
